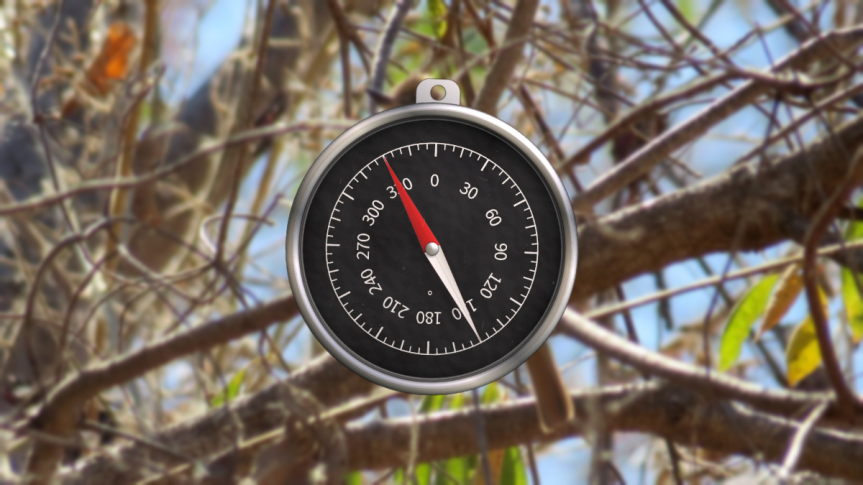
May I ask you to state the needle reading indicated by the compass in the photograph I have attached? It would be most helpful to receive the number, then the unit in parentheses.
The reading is 330 (°)
